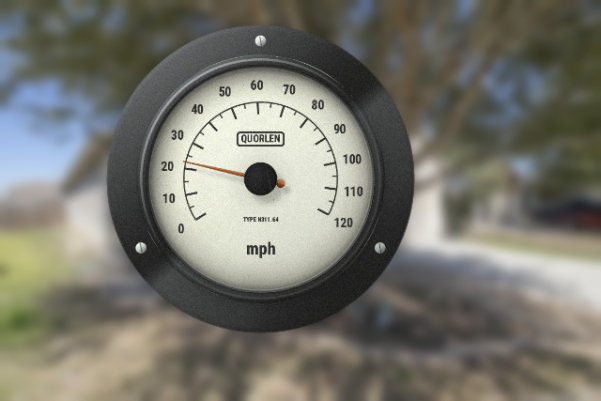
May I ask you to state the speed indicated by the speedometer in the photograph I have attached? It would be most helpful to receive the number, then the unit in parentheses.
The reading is 22.5 (mph)
